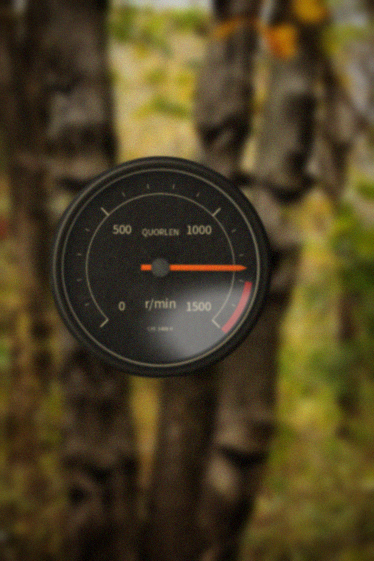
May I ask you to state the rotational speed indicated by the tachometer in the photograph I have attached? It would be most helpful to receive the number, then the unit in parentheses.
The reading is 1250 (rpm)
